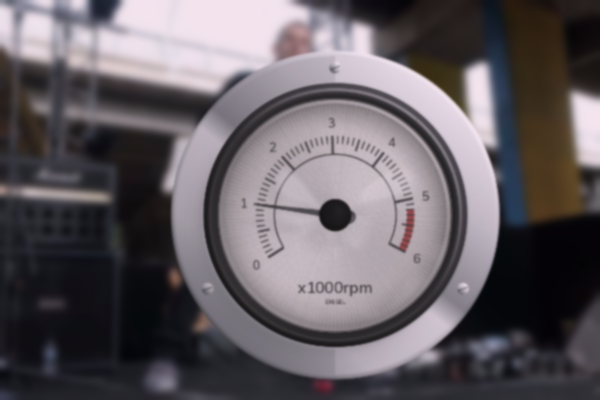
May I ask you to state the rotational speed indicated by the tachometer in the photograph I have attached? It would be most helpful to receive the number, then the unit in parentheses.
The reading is 1000 (rpm)
